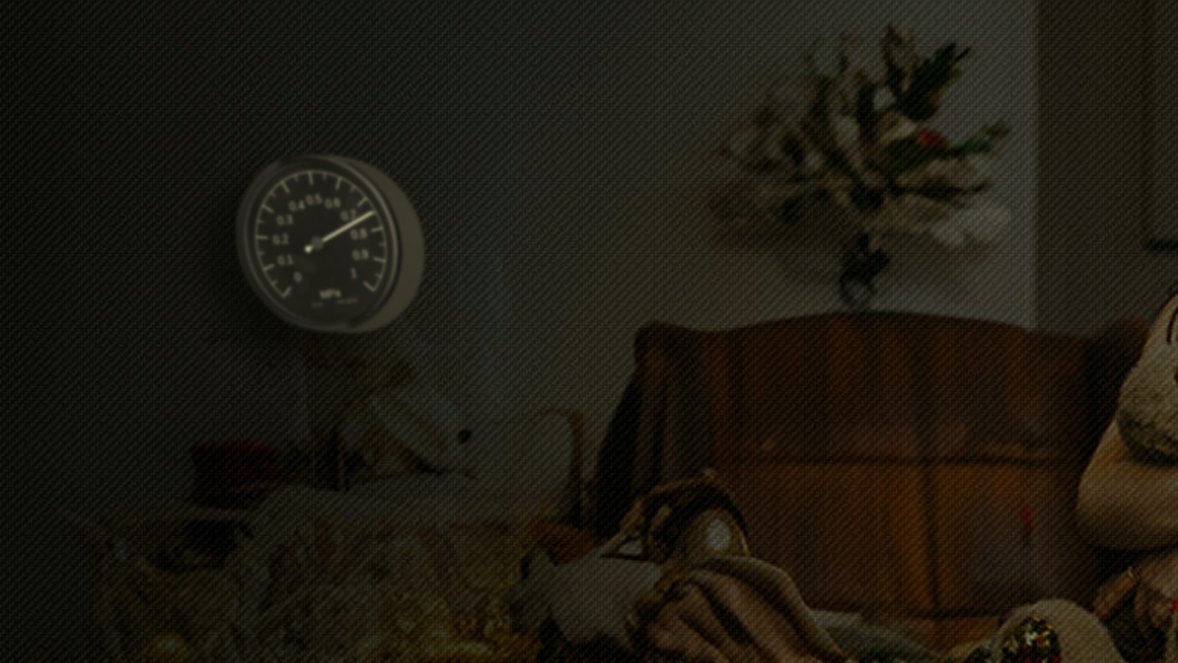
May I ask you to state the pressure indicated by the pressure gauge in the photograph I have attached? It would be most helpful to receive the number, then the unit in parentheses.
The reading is 0.75 (MPa)
